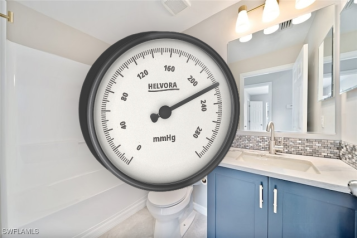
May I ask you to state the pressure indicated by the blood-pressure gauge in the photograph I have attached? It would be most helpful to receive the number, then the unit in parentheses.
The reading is 220 (mmHg)
